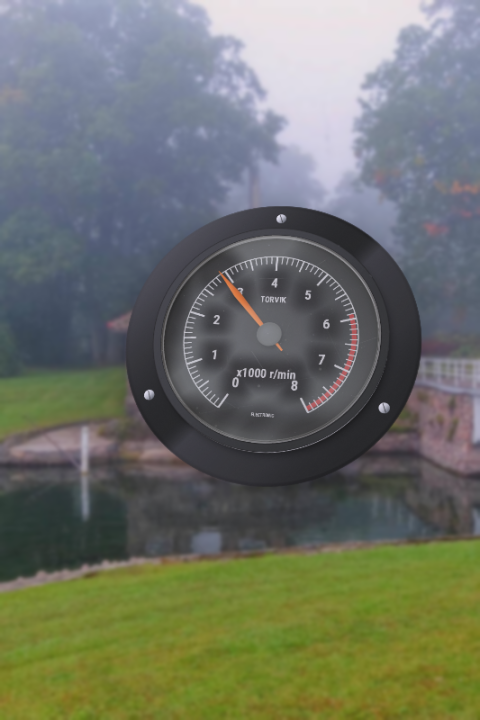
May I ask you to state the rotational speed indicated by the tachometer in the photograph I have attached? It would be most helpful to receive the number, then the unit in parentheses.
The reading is 2900 (rpm)
